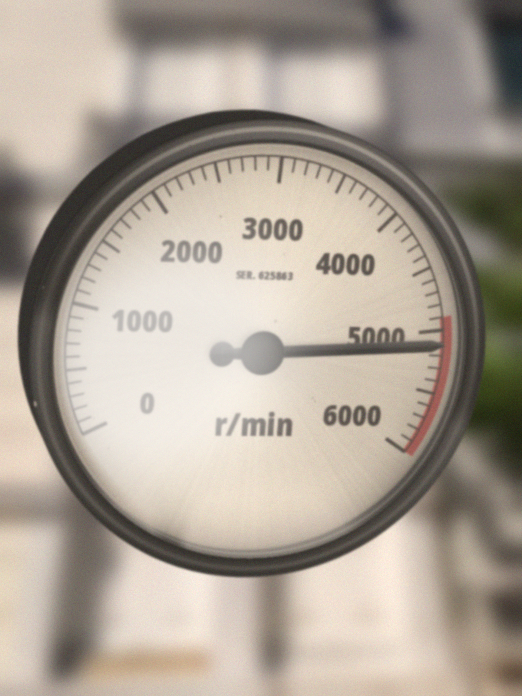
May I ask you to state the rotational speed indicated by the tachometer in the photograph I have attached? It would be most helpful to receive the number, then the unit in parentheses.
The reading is 5100 (rpm)
